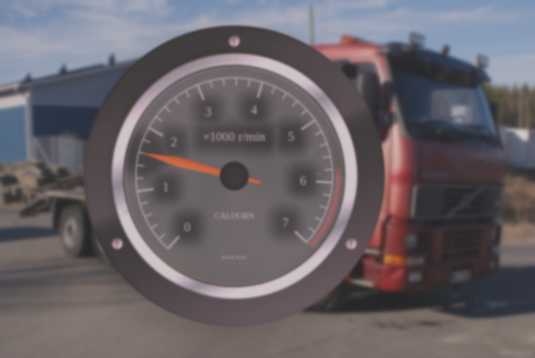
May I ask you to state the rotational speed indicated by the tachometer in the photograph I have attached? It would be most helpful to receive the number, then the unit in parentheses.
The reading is 1600 (rpm)
